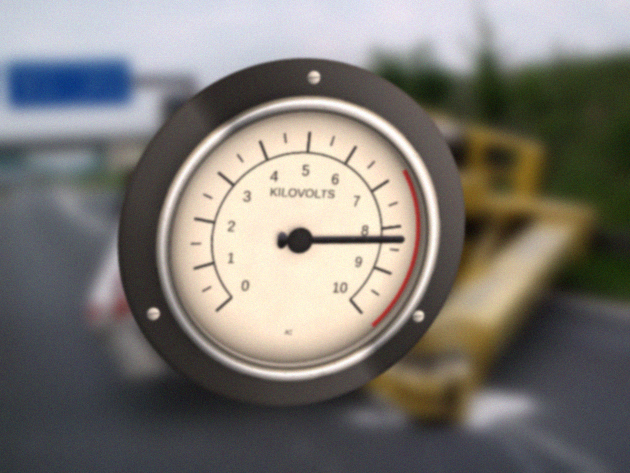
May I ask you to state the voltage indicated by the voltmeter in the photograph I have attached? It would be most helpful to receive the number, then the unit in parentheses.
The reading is 8.25 (kV)
